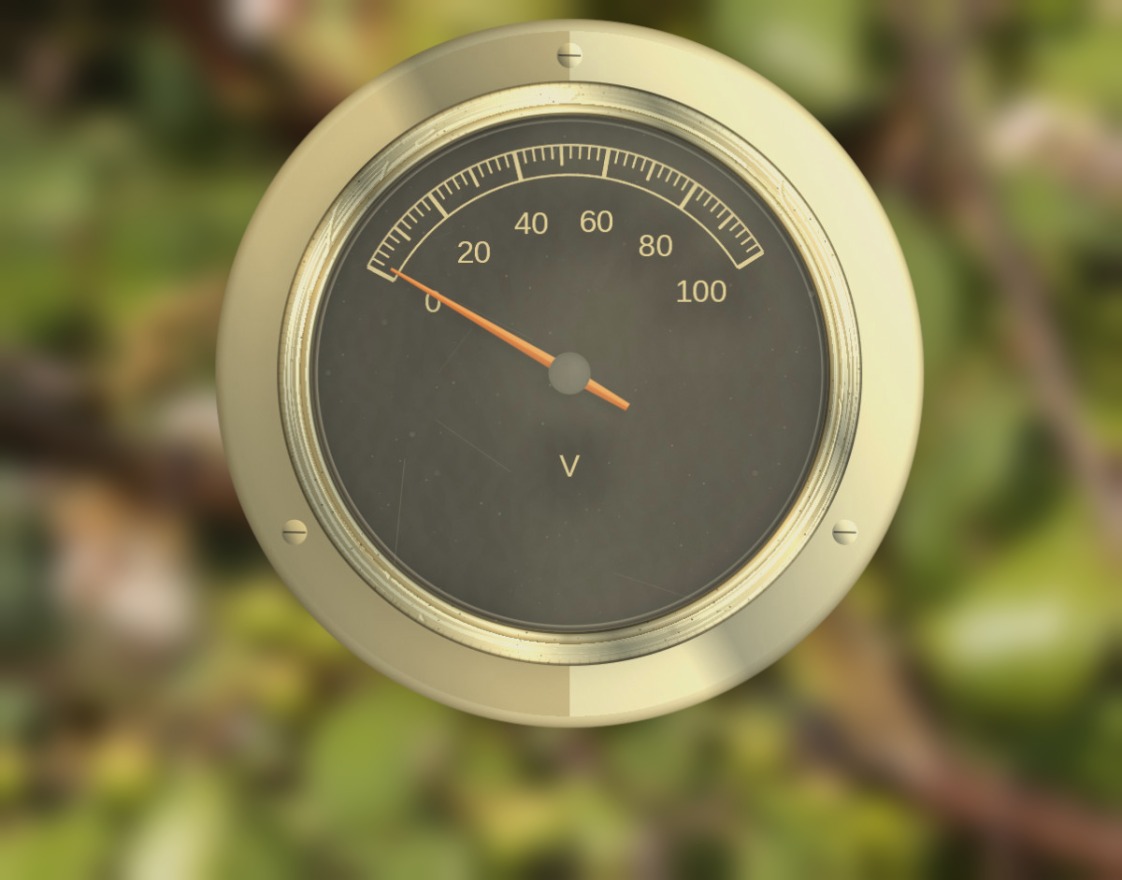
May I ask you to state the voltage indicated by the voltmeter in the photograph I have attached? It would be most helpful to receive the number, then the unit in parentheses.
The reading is 2 (V)
